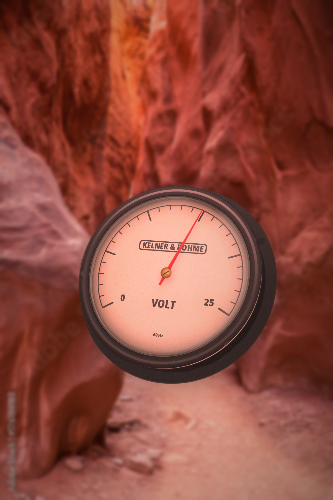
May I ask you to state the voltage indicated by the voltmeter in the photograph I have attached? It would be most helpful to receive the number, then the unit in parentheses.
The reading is 15 (V)
